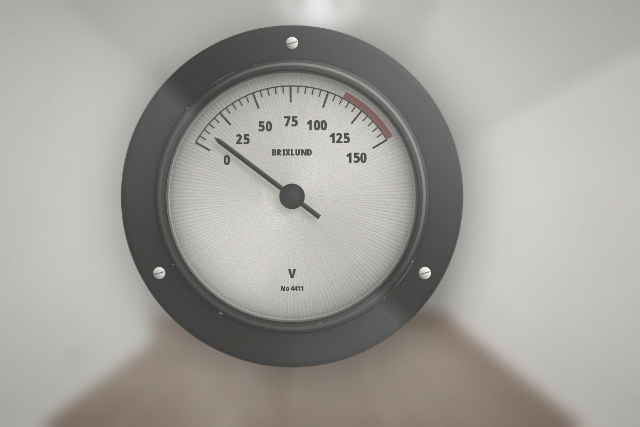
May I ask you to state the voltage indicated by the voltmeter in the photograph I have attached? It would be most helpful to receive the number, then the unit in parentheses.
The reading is 10 (V)
